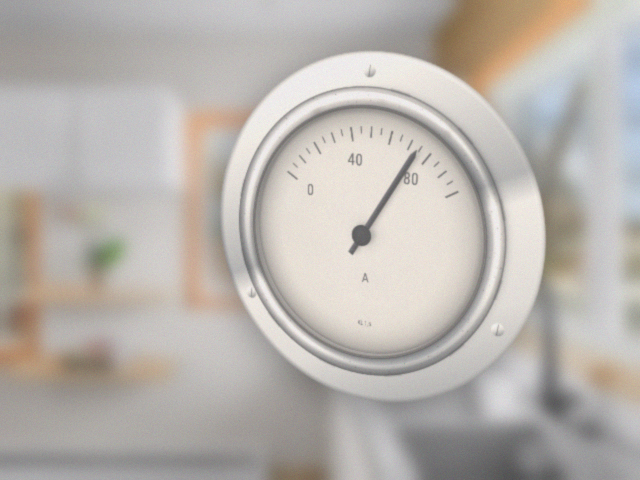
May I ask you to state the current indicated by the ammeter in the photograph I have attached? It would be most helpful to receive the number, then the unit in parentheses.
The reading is 75 (A)
